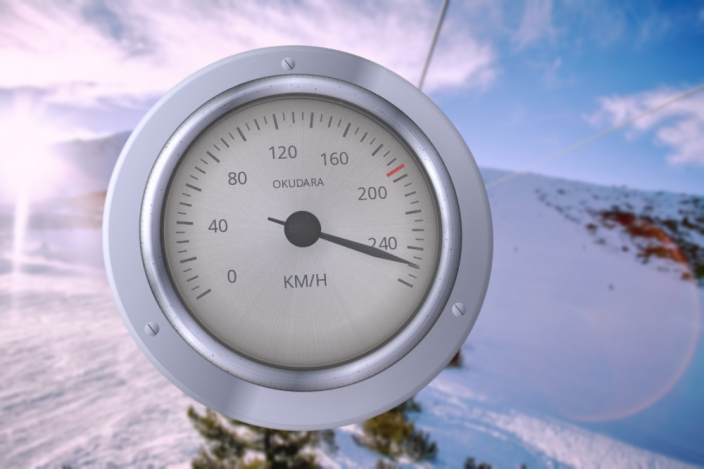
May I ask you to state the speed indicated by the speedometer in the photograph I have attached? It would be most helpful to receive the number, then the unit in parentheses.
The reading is 250 (km/h)
